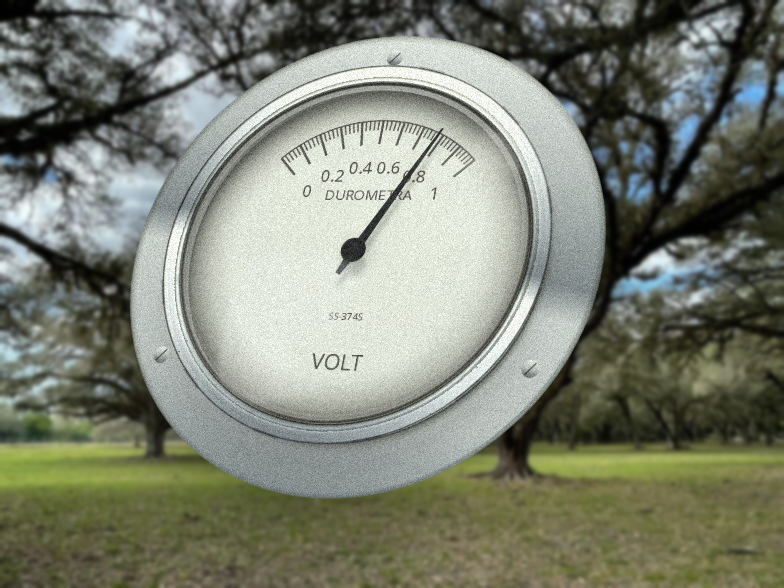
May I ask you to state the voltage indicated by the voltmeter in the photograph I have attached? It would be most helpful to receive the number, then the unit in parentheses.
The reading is 0.8 (V)
